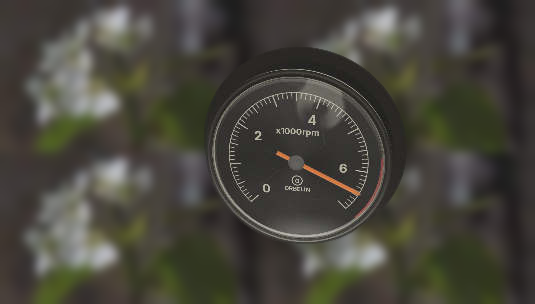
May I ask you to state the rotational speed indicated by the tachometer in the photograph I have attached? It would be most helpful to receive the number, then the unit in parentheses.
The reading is 6500 (rpm)
